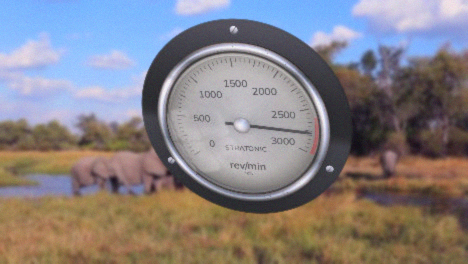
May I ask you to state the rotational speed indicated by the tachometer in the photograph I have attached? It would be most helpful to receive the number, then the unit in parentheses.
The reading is 2750 (rpm)
